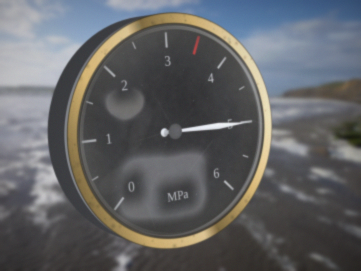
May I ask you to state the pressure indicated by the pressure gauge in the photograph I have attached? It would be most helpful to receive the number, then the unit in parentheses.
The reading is 5 (MPa)
